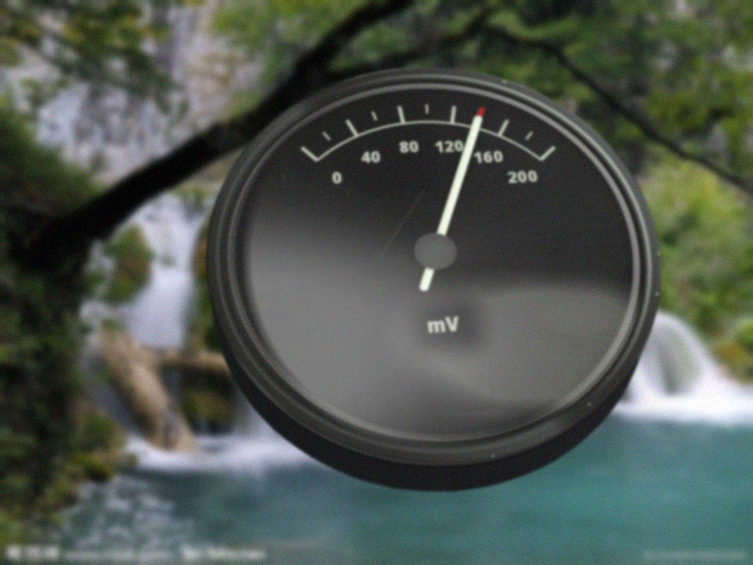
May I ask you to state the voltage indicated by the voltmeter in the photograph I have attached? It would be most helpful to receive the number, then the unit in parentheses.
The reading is 140 (mV)
